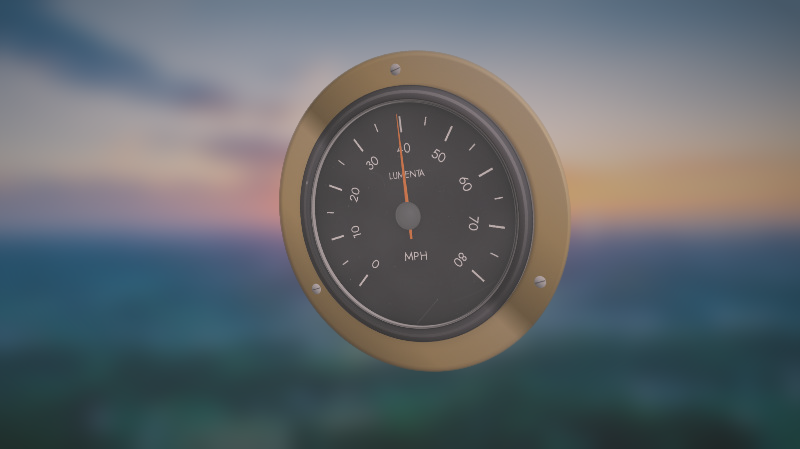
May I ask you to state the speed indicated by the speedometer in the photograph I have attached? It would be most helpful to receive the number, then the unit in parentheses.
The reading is 40 (mph)
